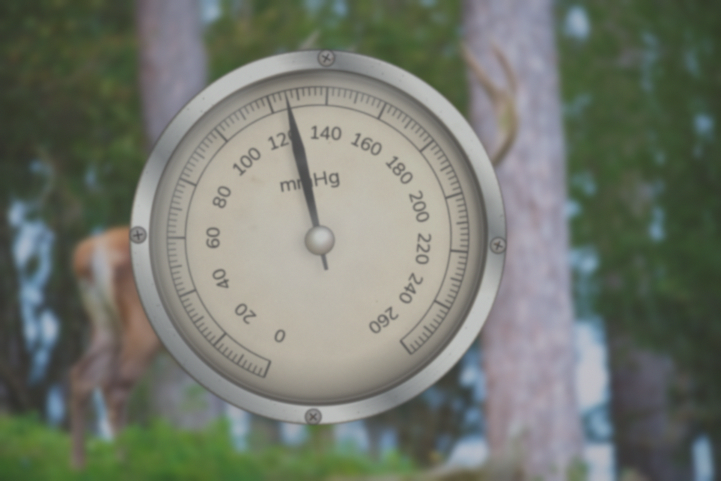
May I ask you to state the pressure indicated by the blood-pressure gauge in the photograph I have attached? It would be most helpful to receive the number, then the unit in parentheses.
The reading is 126 (mmHg)
